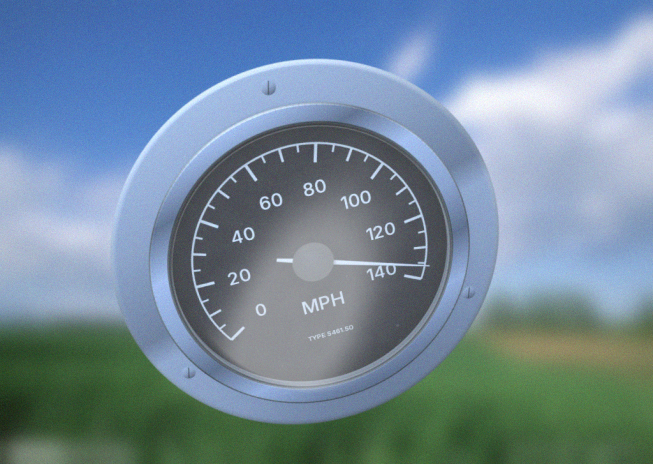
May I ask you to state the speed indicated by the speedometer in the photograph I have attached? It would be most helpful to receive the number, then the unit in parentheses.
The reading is 135 (mph)
